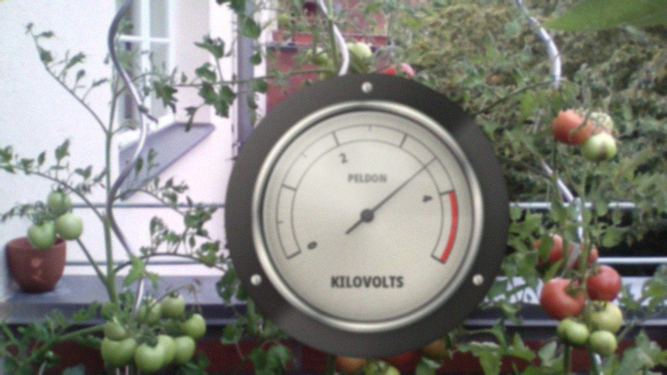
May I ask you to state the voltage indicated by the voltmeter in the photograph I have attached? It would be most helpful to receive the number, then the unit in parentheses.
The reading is 3.5 (kV)
